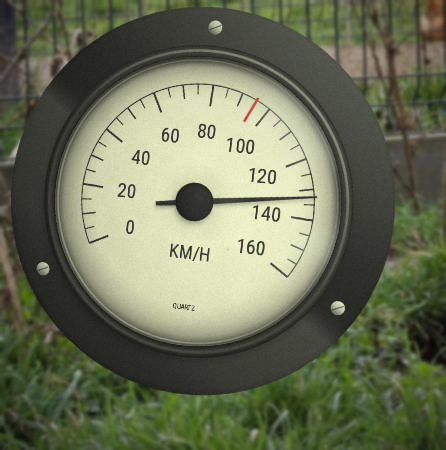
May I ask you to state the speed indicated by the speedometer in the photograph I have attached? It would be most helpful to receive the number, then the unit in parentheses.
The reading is 132.5 (km/h)
